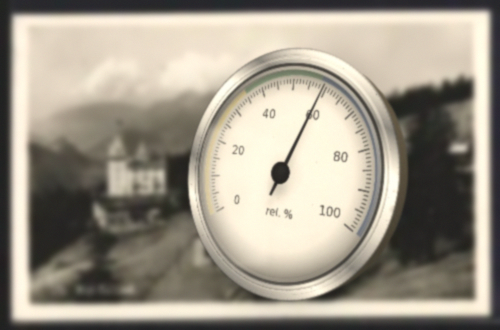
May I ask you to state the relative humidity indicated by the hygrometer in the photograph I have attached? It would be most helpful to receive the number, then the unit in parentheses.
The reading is 60 (%)
